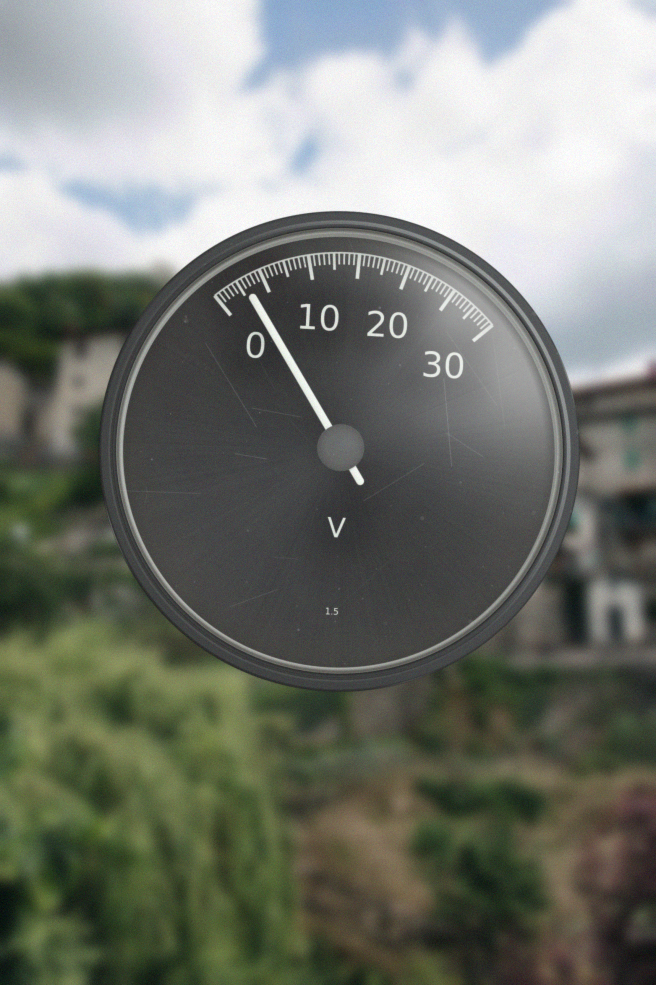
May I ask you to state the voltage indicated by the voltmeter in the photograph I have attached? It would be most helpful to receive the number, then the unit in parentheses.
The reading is 3 (V)
